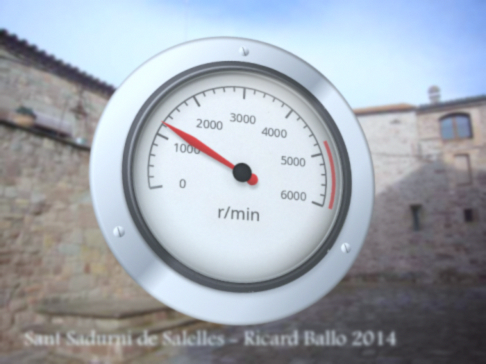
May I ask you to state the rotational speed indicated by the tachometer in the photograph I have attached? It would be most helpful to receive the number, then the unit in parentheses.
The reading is 1200 (rpm)
